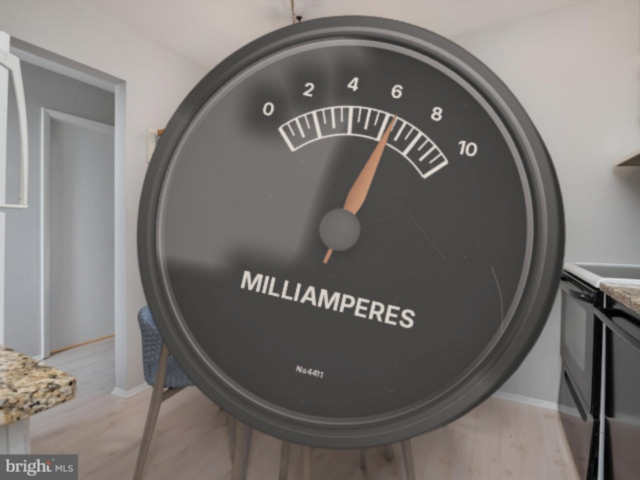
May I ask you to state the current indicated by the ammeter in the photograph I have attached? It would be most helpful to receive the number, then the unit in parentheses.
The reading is 6.5 (mA)
